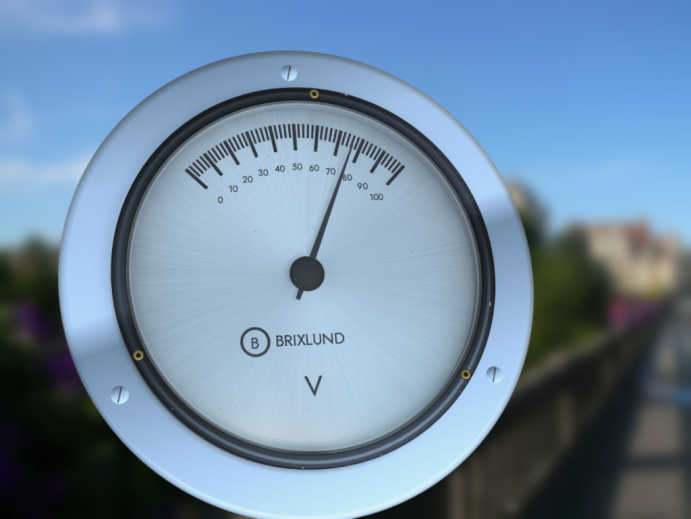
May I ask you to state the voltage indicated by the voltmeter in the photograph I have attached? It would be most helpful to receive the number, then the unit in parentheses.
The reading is 76 (V)
